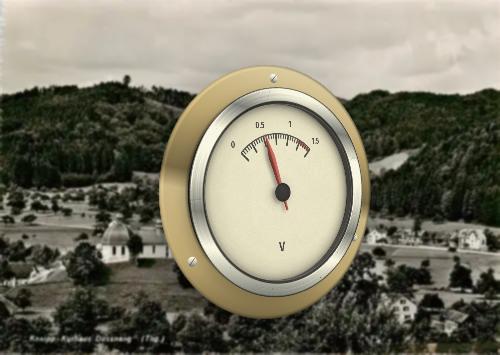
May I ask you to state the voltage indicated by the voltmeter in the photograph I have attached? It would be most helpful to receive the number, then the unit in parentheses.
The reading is 0.5 (V)
